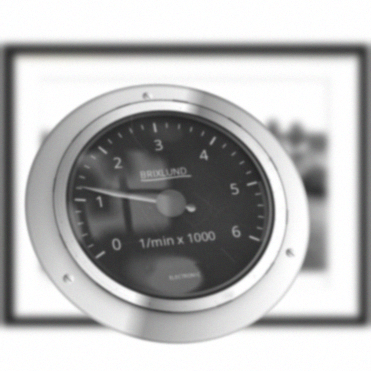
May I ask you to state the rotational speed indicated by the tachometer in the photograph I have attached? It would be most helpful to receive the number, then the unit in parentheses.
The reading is 1200 (rpm)
